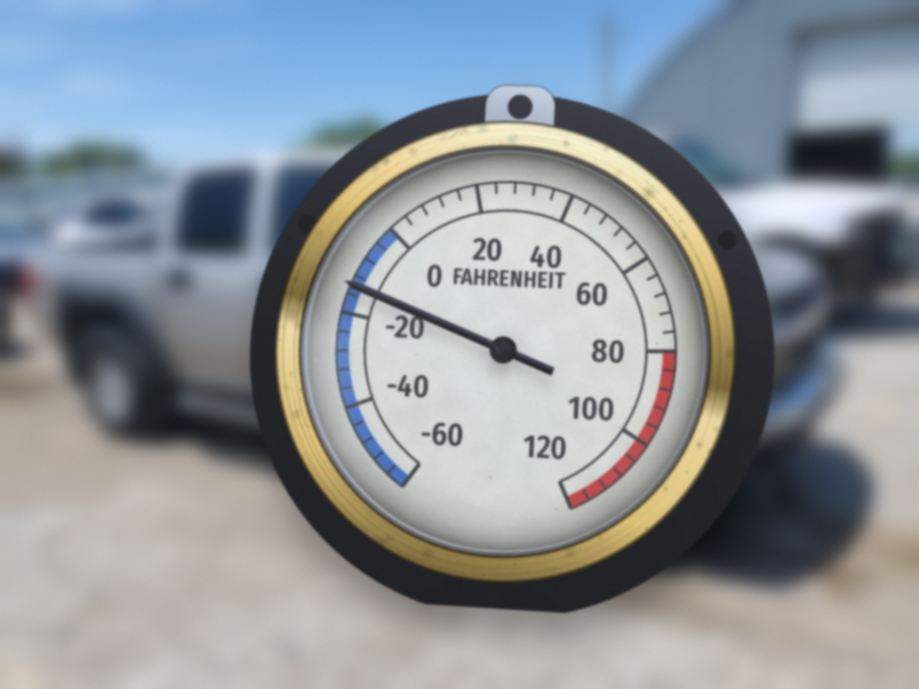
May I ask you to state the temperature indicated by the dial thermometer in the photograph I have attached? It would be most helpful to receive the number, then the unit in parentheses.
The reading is -14 (°F)
